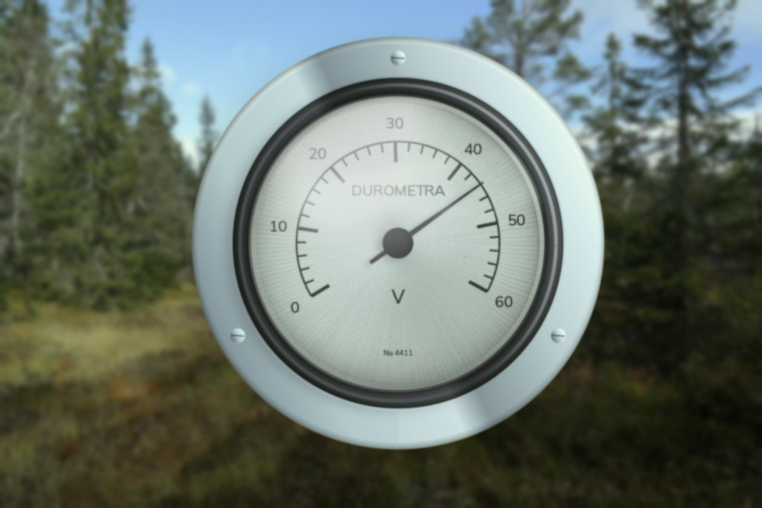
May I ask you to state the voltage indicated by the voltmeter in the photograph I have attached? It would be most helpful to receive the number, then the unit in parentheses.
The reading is 44 (V)
